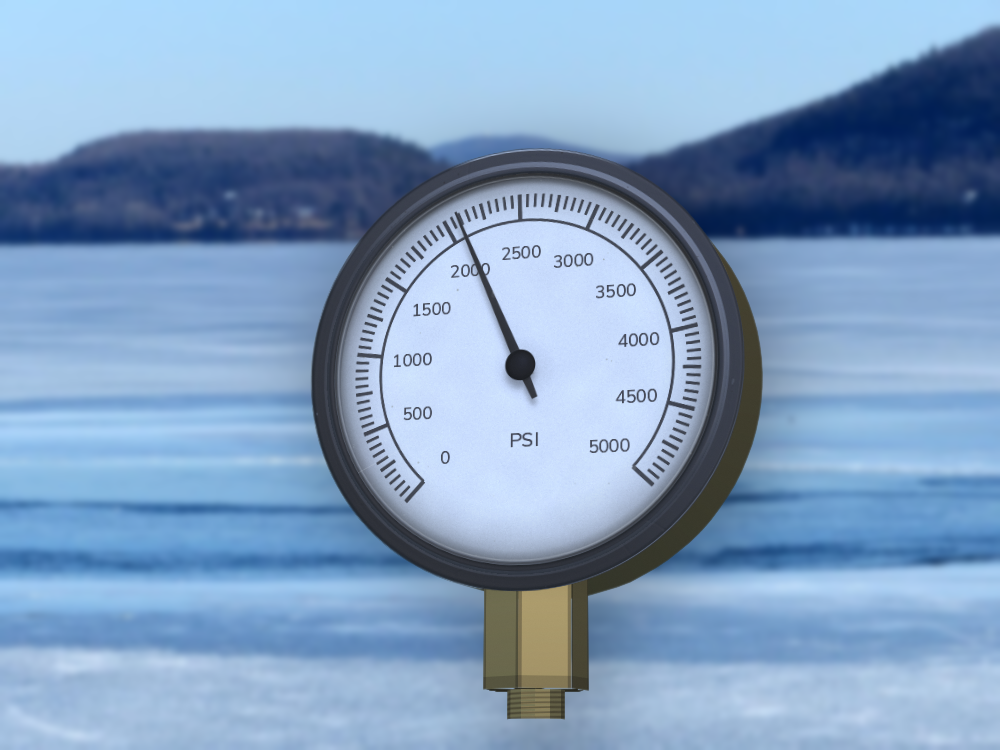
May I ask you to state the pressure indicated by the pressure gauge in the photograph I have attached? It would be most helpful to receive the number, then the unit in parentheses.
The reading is 2100 (psi)
